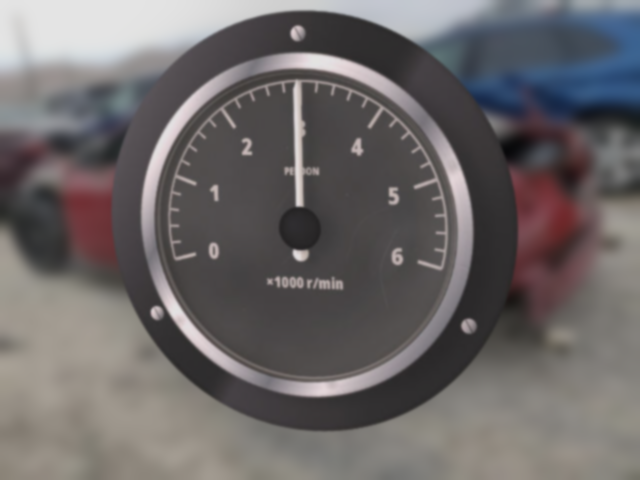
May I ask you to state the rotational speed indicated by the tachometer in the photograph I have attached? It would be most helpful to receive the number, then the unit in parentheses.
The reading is 3000 (rpm)
